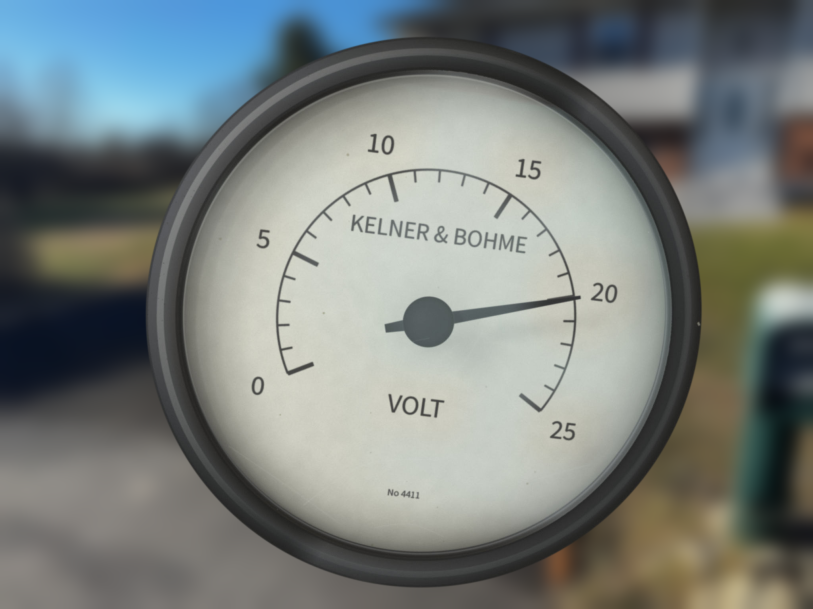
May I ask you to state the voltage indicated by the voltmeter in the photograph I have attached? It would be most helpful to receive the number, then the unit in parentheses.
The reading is 20 (V)
